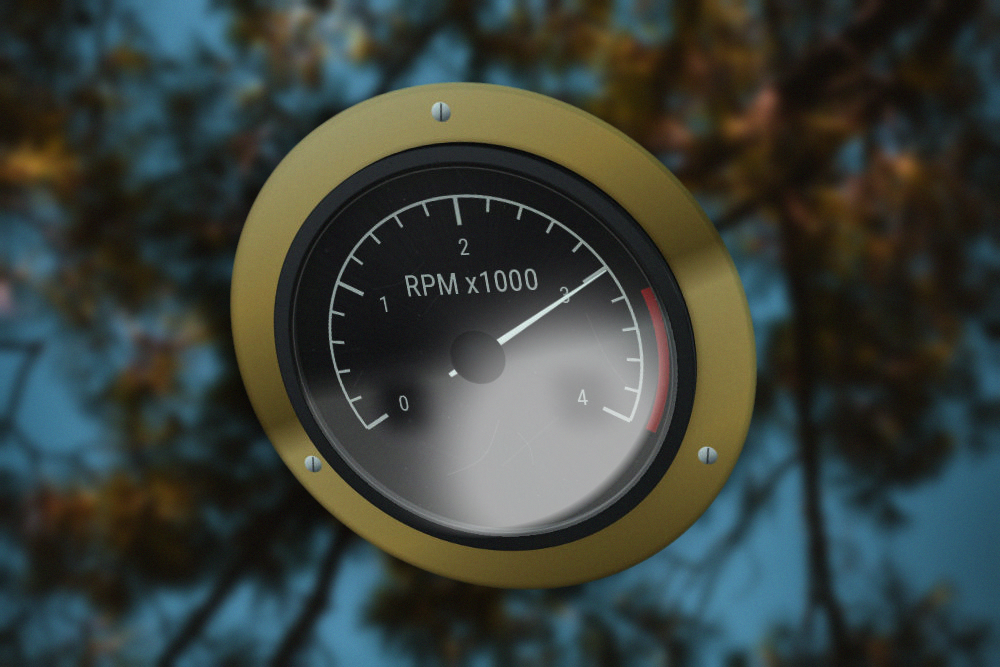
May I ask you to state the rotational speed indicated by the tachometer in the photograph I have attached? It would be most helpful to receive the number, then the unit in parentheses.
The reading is 3000 (rpm)
